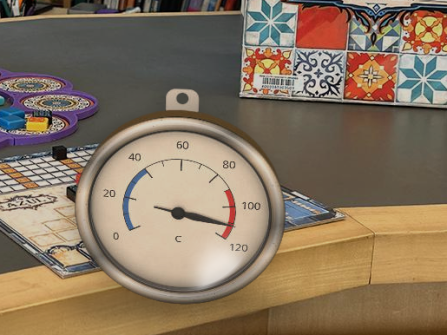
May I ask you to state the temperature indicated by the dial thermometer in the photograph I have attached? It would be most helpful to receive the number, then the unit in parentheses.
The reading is 110 (°C)
